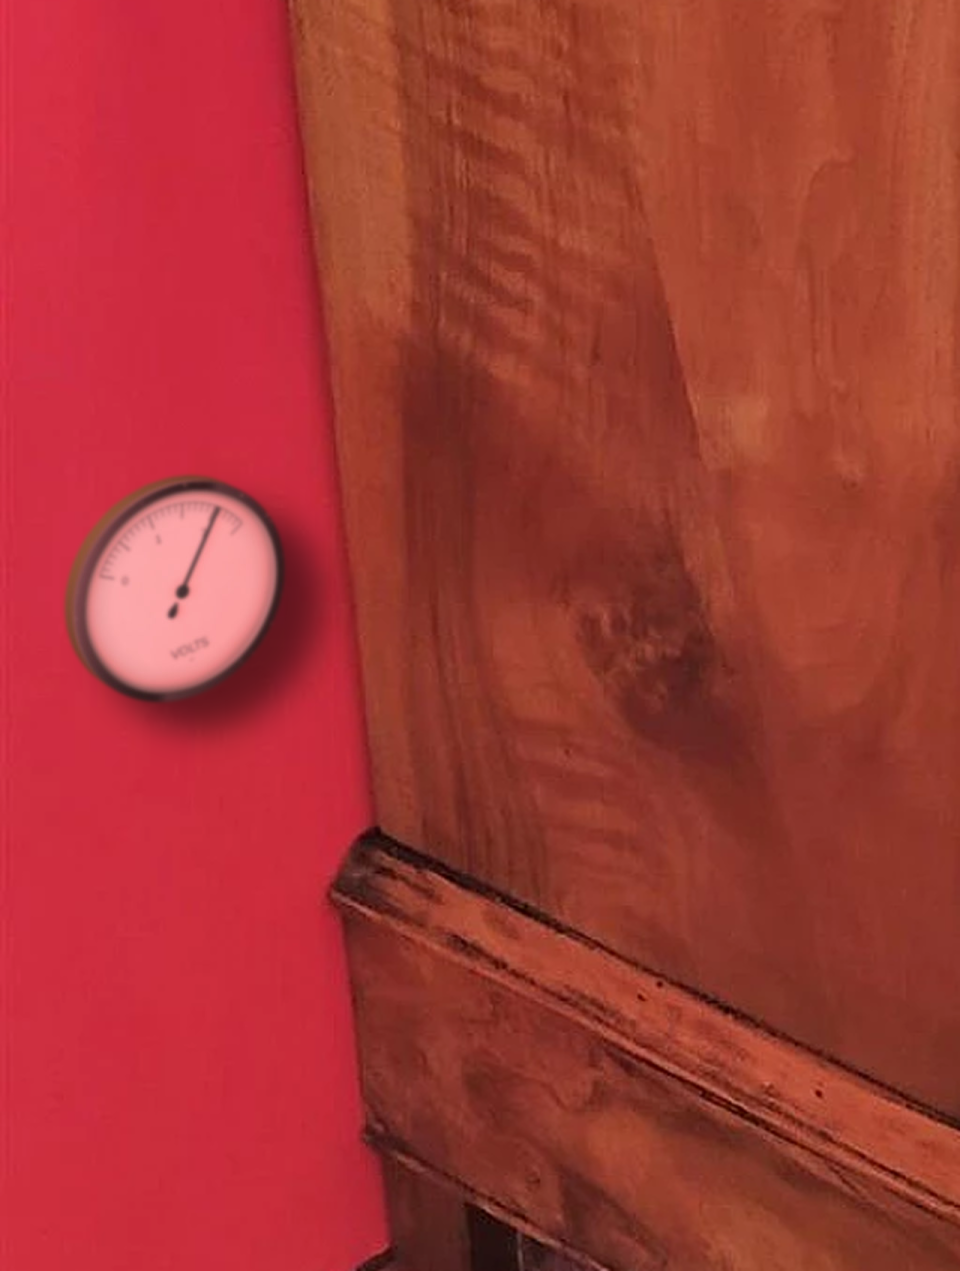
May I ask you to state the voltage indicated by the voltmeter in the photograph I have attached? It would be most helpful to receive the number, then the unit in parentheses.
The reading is 2 (V)
